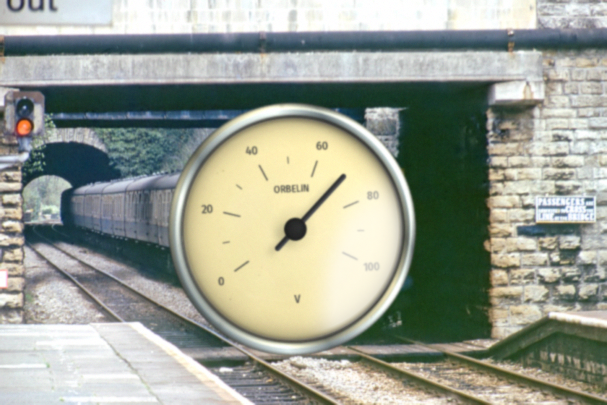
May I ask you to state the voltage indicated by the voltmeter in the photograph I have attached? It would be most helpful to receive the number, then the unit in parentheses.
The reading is 70 (V)
